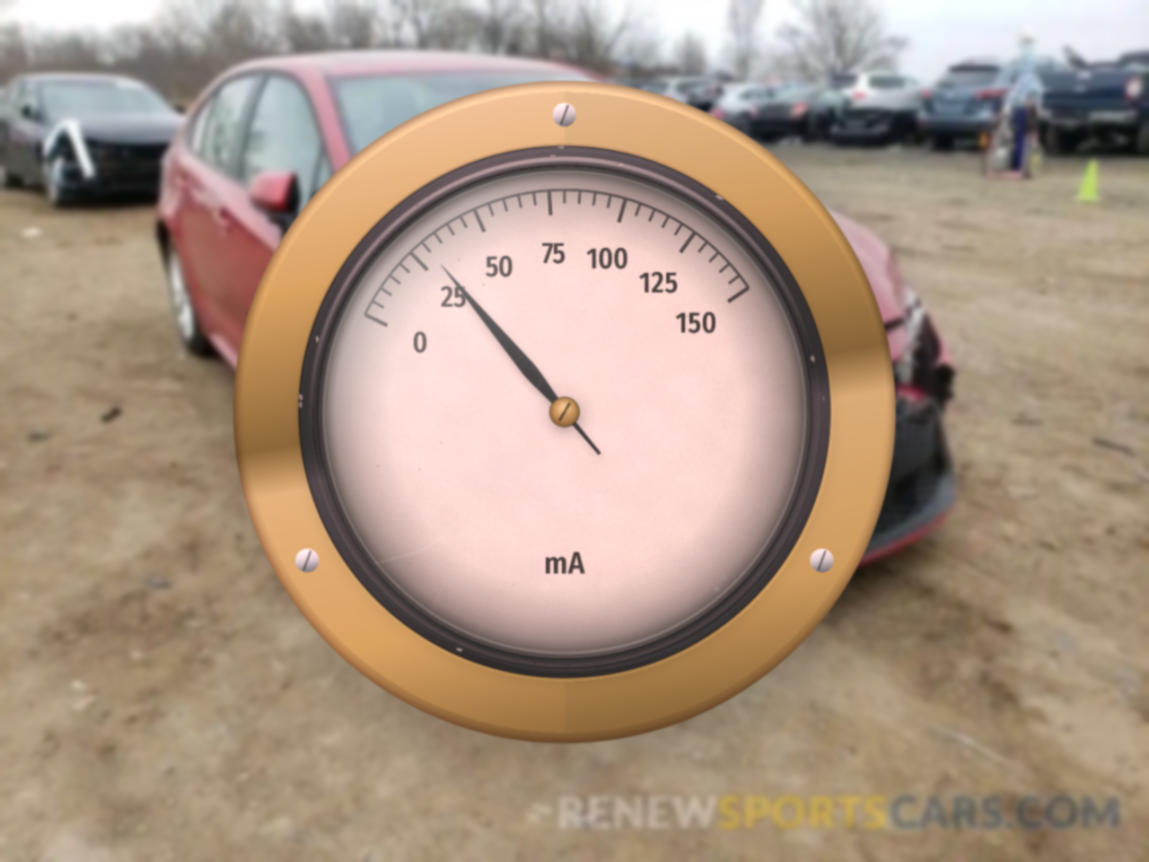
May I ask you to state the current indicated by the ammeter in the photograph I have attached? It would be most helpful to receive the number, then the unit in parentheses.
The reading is 30 (mA)
